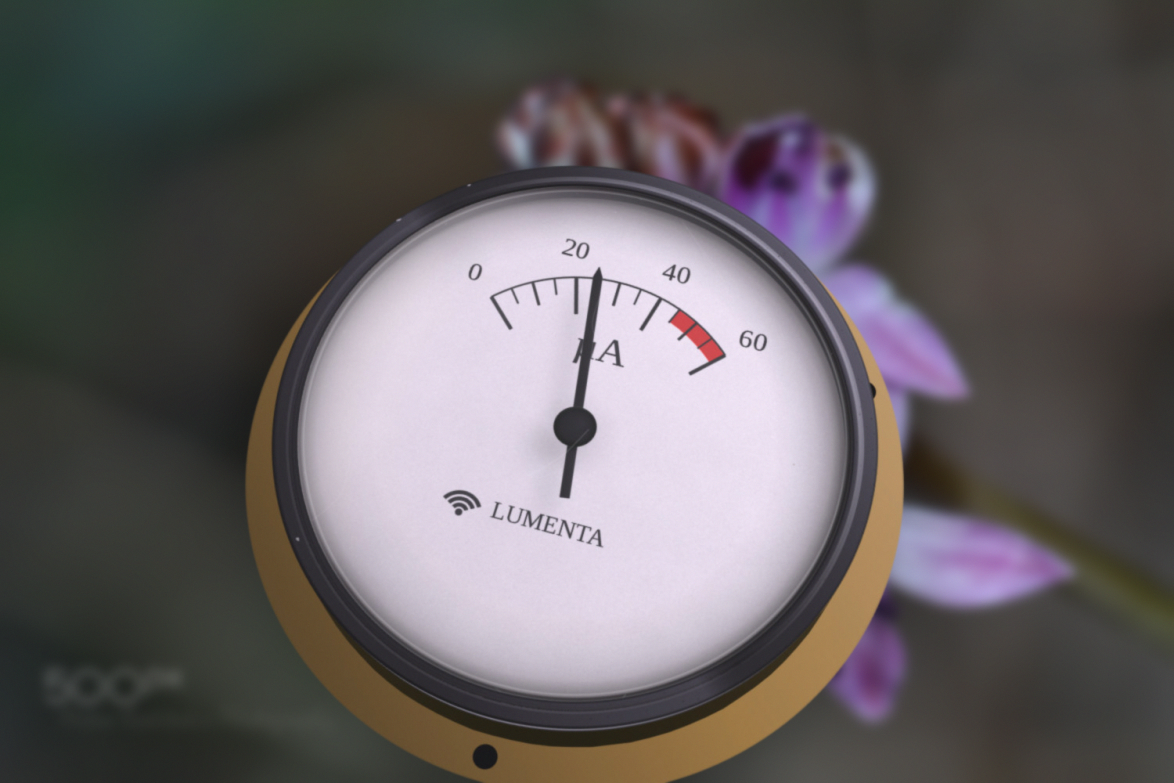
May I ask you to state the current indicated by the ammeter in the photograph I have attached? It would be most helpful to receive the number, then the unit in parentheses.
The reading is 25 (µA)
